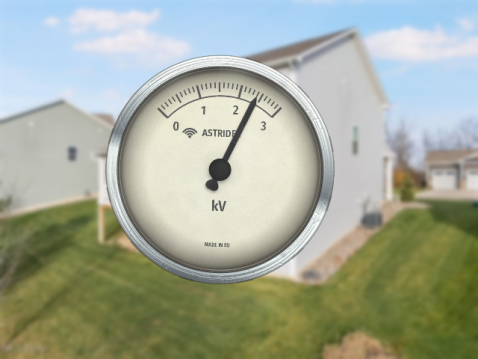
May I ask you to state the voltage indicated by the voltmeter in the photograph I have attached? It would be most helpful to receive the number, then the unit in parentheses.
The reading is 2.4 (kV)
